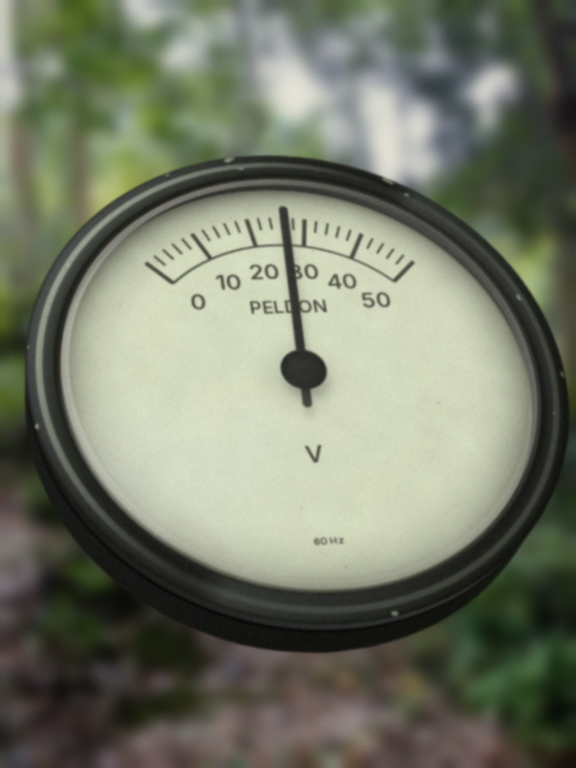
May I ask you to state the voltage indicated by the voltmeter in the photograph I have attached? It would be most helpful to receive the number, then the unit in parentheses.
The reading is 26 (V)
